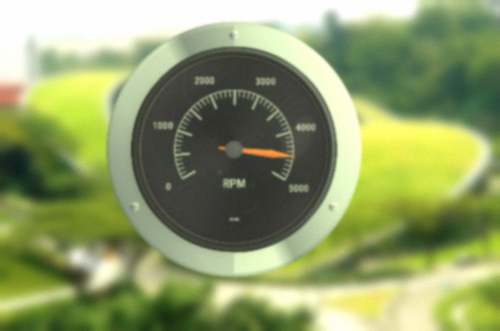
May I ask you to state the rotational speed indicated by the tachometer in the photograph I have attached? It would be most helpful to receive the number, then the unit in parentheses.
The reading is 4500 (rpm)
